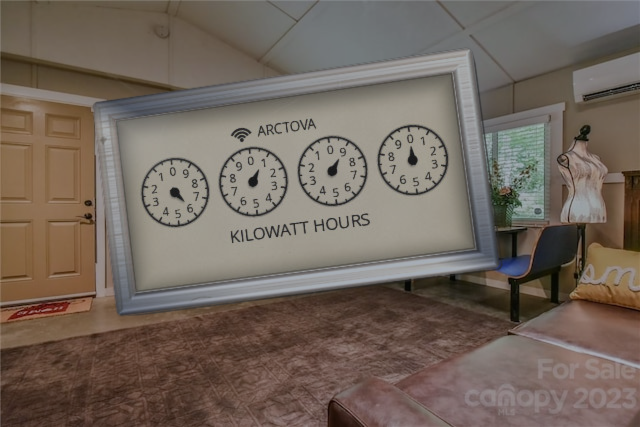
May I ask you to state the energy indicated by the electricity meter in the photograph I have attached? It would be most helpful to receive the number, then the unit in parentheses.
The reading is 6090 (kWh)
